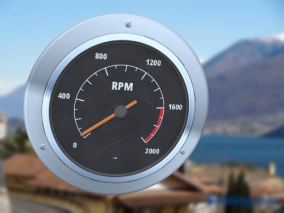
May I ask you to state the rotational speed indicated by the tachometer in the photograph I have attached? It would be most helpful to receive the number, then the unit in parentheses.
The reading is 50 (rpm)
